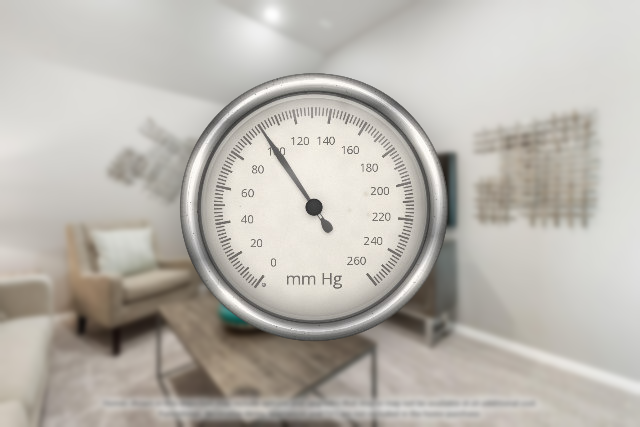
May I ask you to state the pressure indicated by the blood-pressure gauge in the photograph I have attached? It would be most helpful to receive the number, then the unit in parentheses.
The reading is 100 (mmHg)
